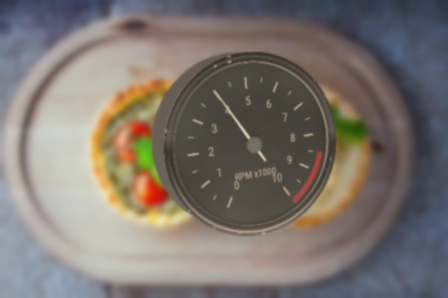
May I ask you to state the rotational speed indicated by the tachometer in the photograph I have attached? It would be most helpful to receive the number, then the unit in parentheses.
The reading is 4000 (rpm)
